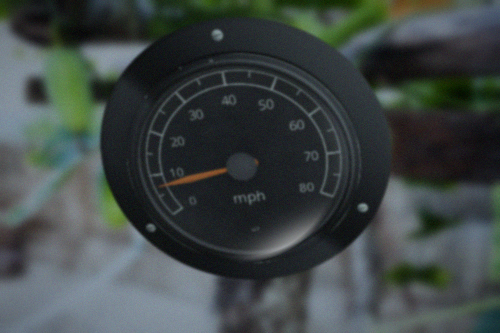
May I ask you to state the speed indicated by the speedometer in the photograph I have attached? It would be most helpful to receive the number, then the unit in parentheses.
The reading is 7.5 (mph)
